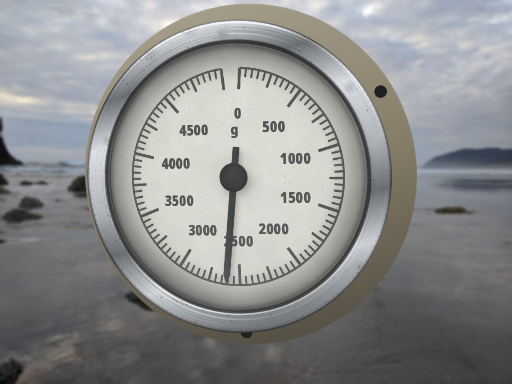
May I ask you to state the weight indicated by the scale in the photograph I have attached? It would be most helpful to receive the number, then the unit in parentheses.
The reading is 2600 (g)
